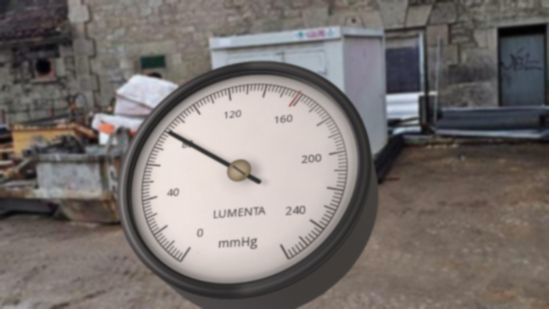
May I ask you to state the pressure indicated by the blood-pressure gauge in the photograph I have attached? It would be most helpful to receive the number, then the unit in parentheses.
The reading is 80 (mmHg)
